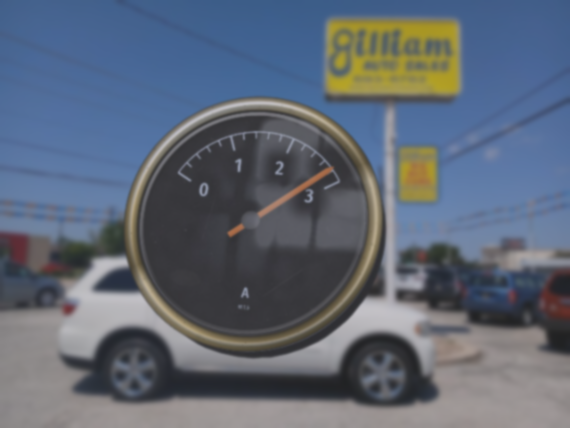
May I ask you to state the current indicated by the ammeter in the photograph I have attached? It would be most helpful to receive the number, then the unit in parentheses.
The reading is 2.8 (A)
